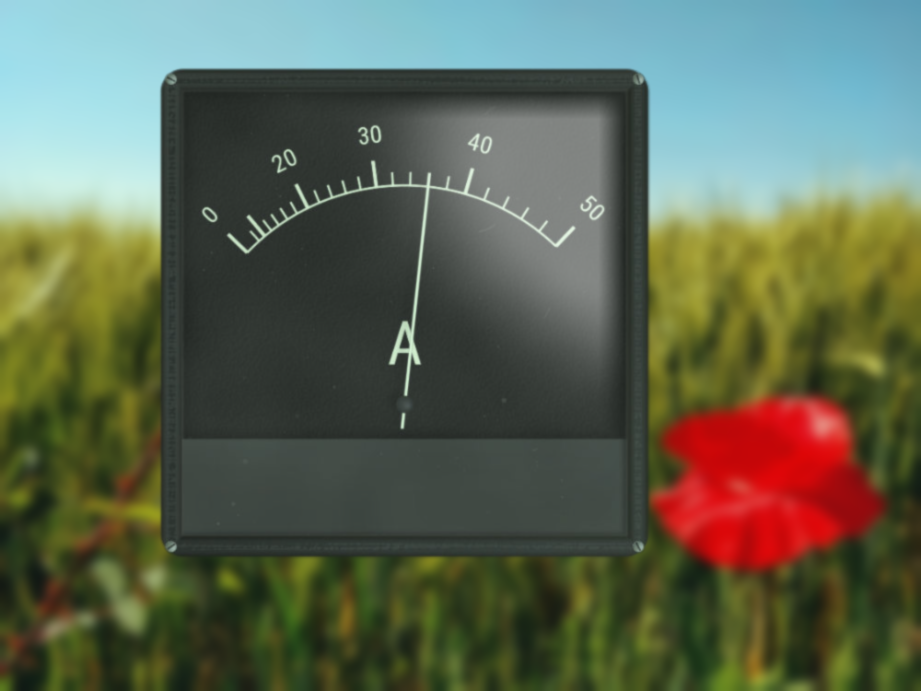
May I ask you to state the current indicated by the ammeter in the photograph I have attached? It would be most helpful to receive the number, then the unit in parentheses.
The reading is 36 (A)
